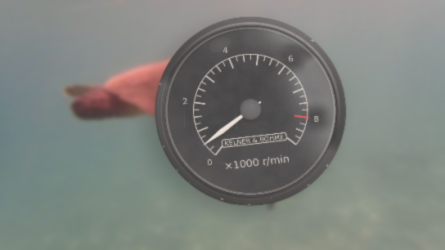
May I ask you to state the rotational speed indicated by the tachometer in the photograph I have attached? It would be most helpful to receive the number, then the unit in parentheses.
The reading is 500 (rpm)
